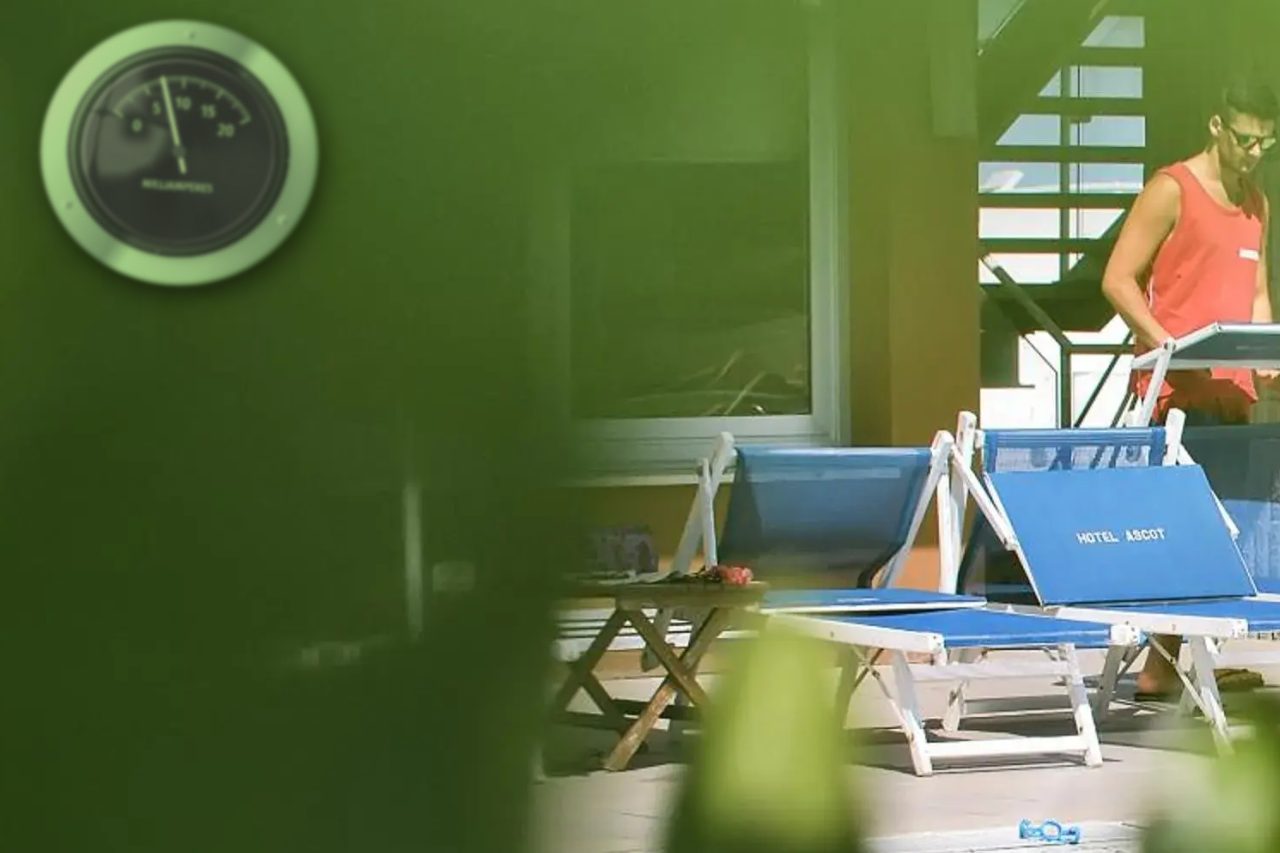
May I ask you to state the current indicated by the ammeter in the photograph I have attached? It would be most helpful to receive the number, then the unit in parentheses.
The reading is 7.5 (mA)
